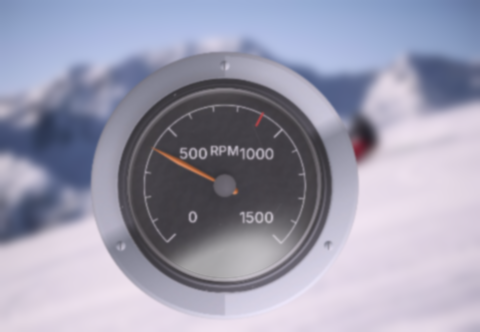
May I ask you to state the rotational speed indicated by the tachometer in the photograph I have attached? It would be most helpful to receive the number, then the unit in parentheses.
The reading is 400 (rpm)
